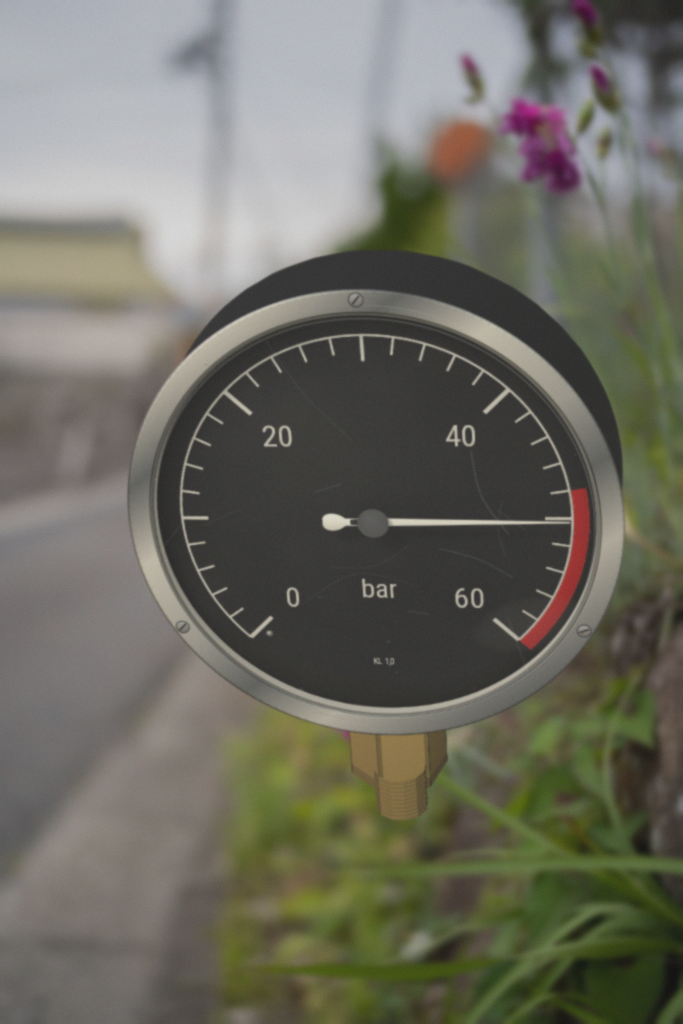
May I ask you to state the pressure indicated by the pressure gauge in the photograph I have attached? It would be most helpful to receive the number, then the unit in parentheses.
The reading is 50 (bar)
